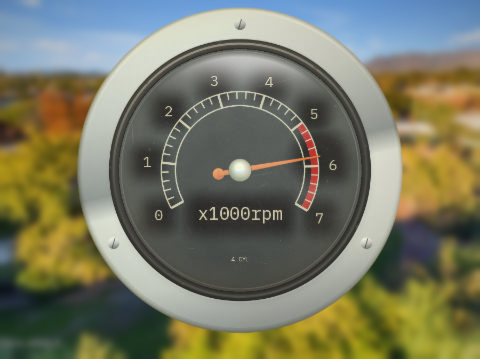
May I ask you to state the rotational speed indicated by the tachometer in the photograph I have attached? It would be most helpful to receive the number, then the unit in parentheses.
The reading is 5800 (rpm)
